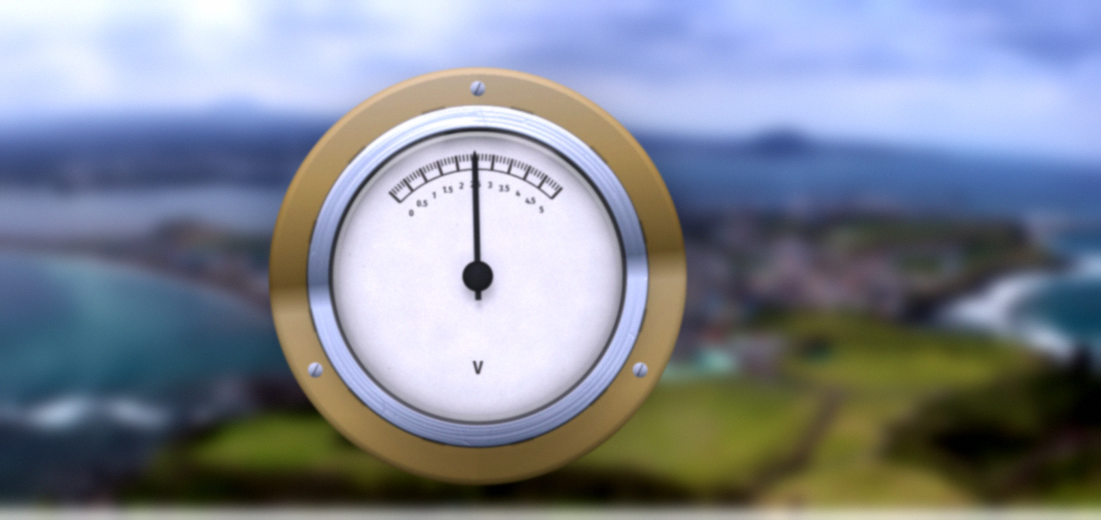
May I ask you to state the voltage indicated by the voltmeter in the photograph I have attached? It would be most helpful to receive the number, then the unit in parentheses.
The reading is 2.5 (V)
